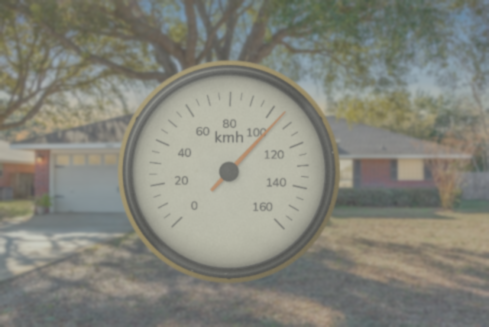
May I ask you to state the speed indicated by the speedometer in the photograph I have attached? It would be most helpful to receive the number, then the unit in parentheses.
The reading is 105 (km/h)
